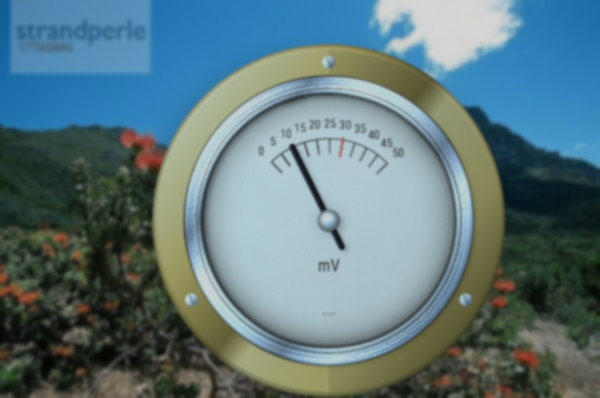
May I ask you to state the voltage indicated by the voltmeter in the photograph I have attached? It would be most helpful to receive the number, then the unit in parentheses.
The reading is 10 (mV)
